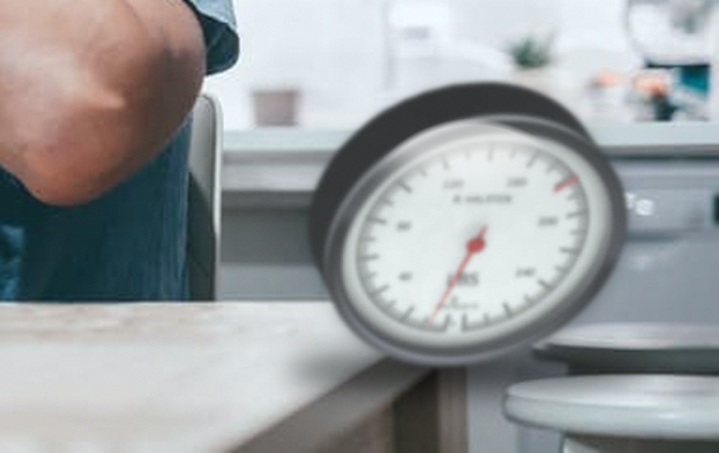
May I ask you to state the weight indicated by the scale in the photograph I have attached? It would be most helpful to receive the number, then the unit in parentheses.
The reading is 10 (lb)
